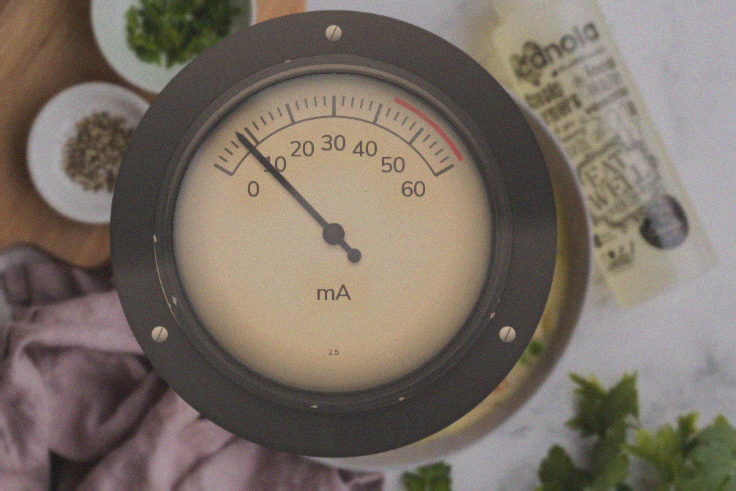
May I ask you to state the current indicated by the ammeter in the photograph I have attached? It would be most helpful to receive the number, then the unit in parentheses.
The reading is 8 (mA)
